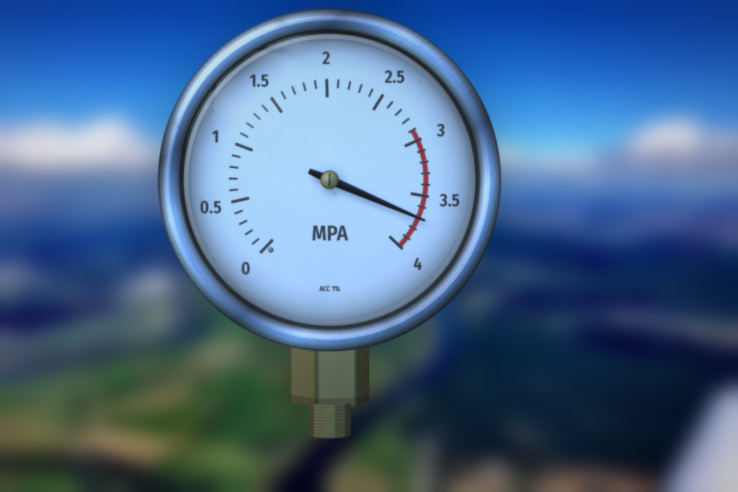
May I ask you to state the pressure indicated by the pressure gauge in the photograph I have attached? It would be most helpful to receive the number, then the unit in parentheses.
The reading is 3.7 (MPa)
